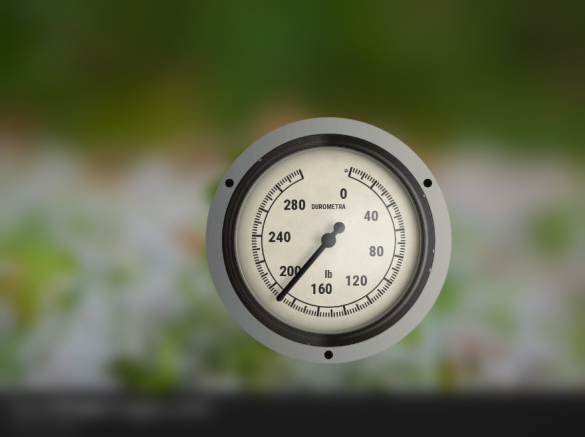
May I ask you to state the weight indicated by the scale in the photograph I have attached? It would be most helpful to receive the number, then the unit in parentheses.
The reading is 190 (lb)
